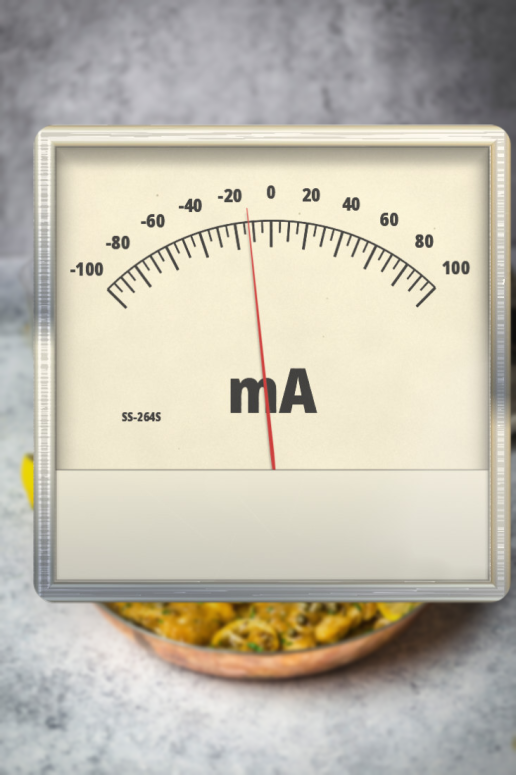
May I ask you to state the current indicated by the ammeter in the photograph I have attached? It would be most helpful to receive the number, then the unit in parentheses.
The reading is -12.5 (mA)
